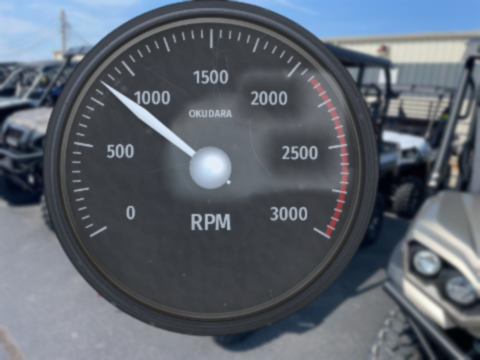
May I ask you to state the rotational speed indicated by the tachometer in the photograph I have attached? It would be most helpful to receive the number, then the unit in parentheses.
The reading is 850 (rpm)
